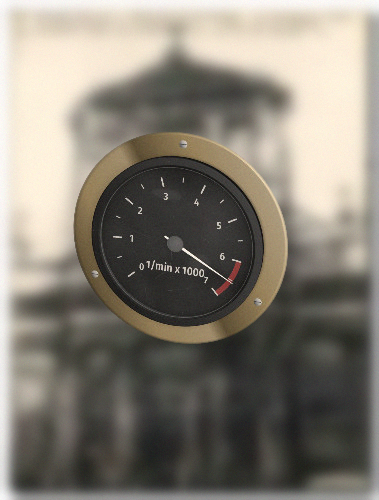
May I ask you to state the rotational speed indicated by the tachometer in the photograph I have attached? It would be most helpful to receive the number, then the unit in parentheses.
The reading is 6500 (rpm)
